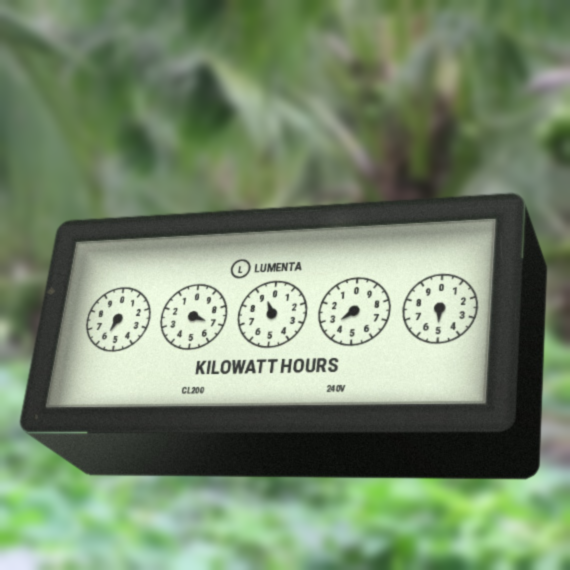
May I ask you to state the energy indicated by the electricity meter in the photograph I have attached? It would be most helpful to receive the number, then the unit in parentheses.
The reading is 56935 (kWh)
